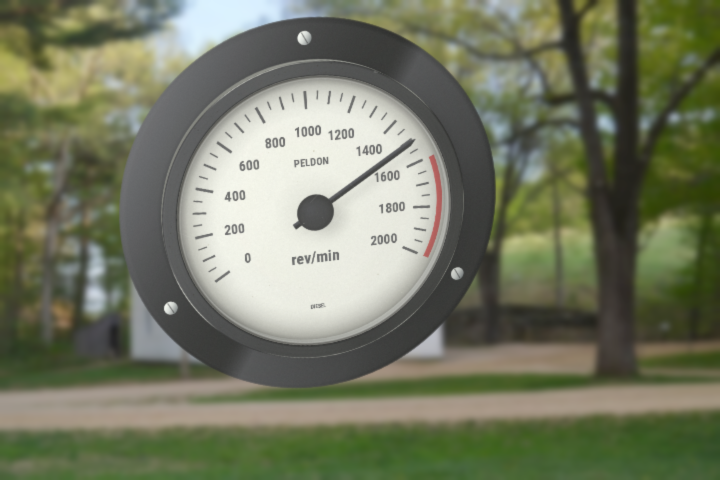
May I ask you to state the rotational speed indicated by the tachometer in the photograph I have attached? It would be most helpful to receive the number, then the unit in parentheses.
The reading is 1500 (rpm)
